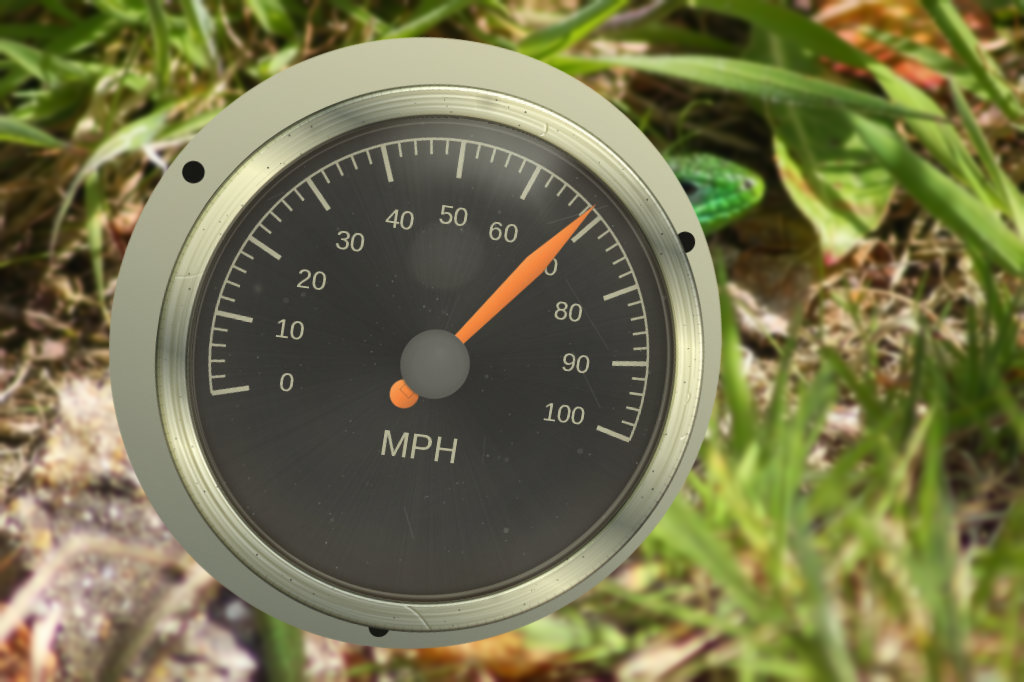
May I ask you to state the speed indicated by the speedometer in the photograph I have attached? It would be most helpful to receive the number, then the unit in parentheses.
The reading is 68 (mph)
